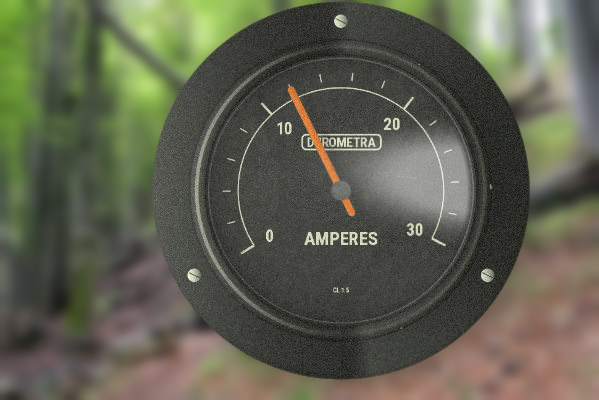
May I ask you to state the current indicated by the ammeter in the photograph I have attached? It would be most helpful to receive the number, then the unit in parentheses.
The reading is 12 (A)
